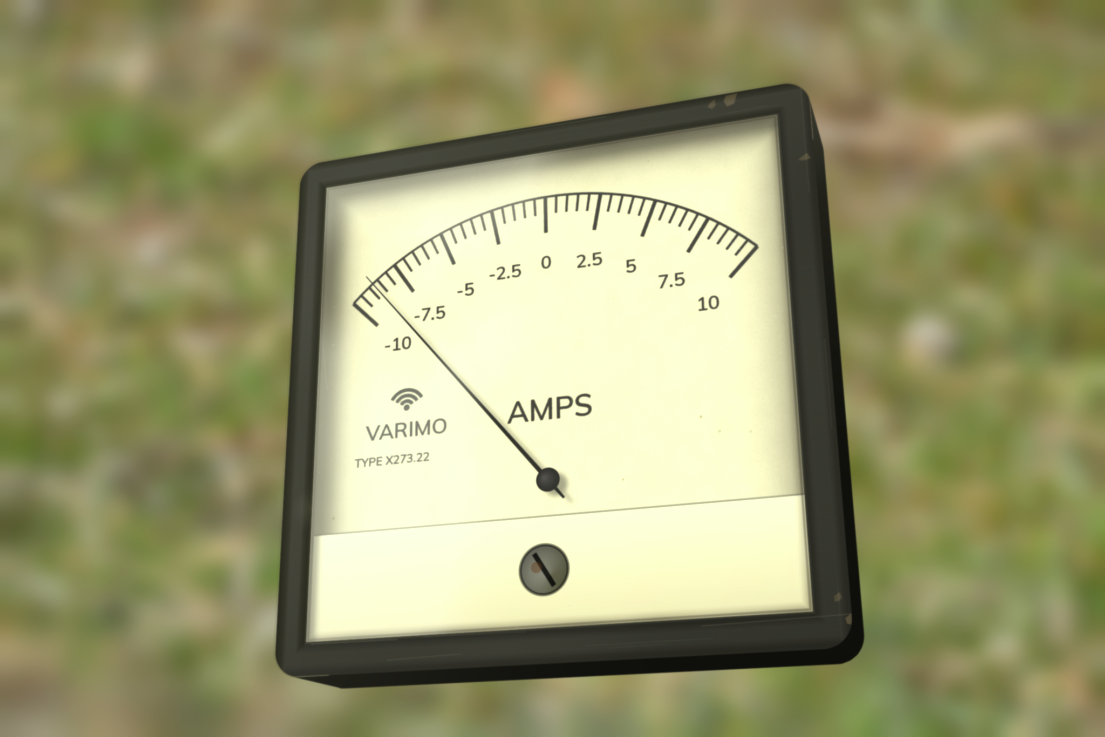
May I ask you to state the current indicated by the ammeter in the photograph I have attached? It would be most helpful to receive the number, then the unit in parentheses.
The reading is -8.75 (A)
